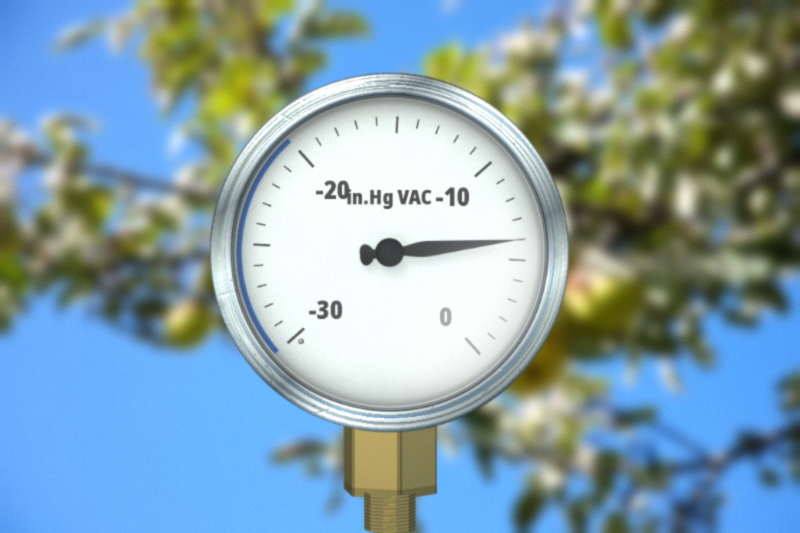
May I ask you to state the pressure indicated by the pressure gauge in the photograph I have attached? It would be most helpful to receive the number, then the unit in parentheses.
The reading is -6 (inHg)
